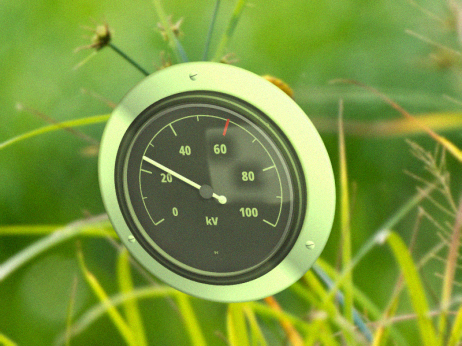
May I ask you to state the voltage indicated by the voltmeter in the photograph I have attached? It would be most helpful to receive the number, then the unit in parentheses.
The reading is 25 (kV)
